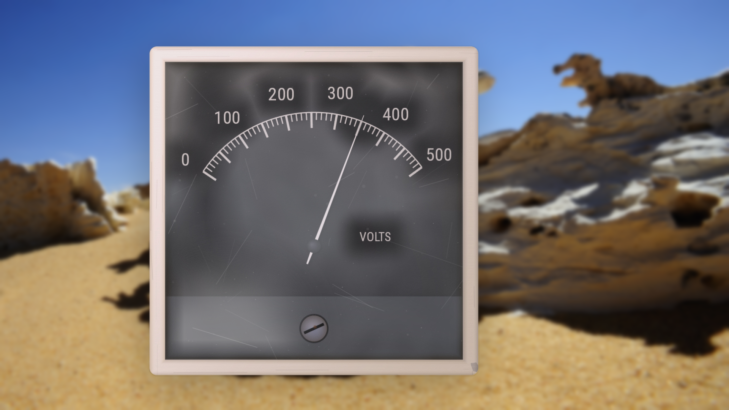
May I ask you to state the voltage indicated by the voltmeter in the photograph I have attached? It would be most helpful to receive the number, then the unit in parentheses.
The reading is 350 (V)
